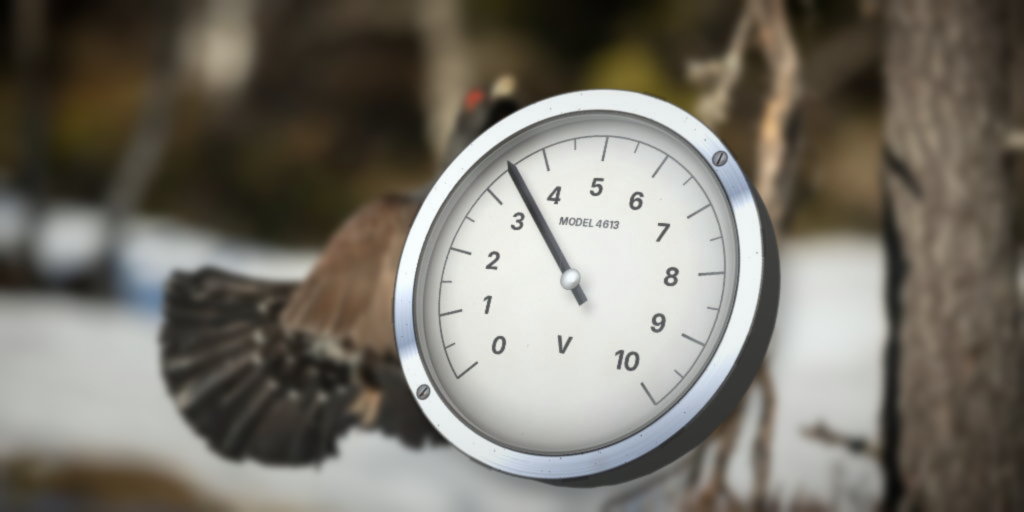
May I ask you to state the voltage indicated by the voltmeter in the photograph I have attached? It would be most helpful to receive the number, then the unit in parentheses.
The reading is 3.5 (V)
